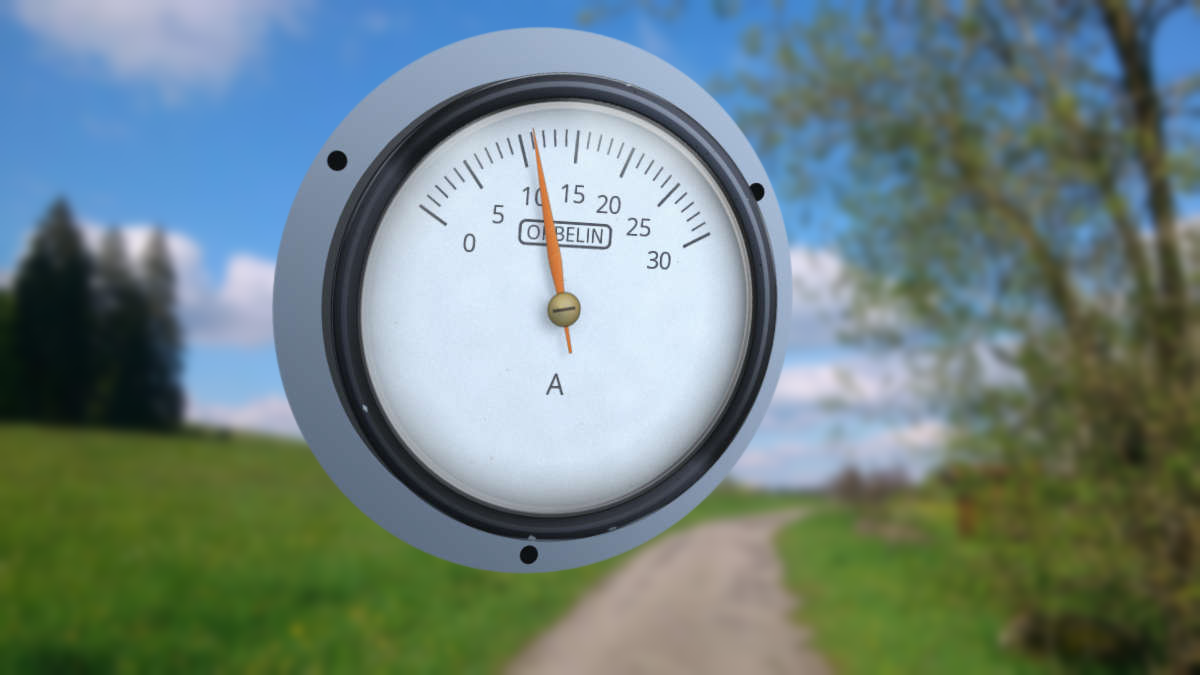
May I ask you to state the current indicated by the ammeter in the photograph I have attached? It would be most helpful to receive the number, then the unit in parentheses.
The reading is 11 (A)
